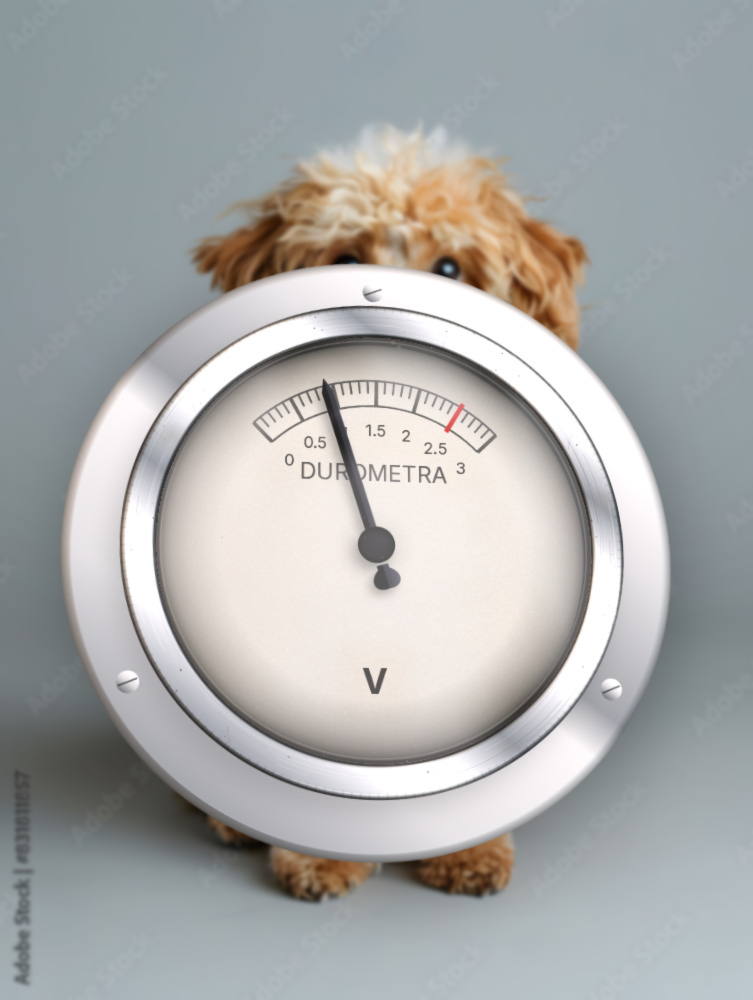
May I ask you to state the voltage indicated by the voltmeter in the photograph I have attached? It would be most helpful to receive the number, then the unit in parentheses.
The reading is 0.9 (V)
